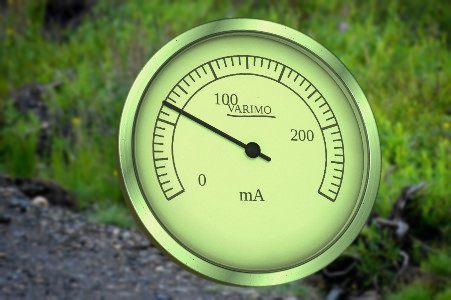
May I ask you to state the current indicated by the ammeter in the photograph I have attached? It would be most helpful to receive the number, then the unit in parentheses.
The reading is 60 (mA)
